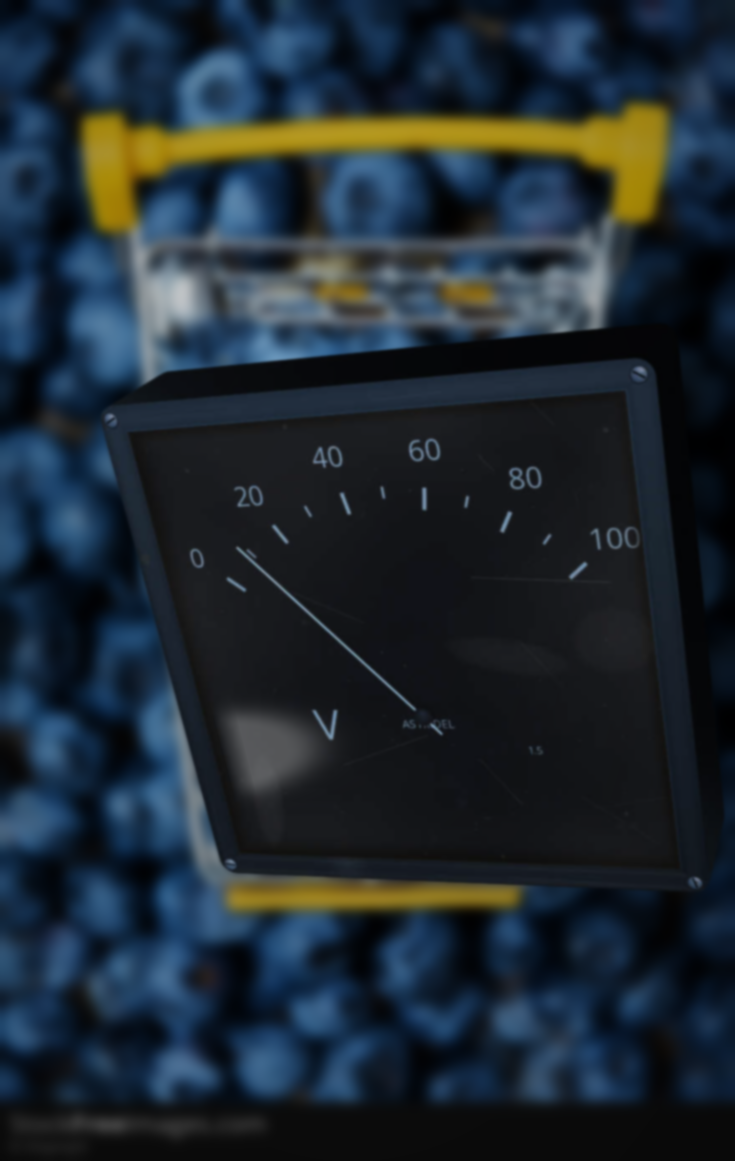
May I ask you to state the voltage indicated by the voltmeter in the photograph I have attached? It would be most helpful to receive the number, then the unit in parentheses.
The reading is 10 (V)
